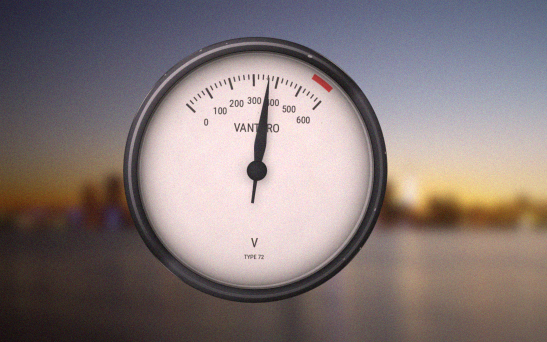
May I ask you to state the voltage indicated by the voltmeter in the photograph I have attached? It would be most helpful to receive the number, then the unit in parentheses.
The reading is 360 (V)
